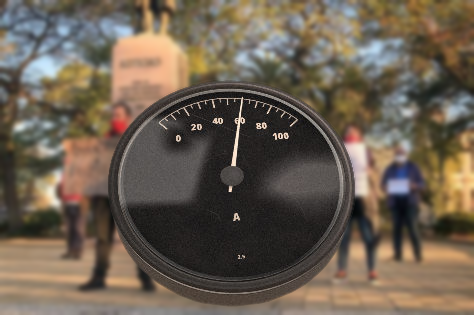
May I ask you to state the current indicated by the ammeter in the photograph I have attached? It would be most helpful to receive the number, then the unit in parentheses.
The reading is 60 (A)
